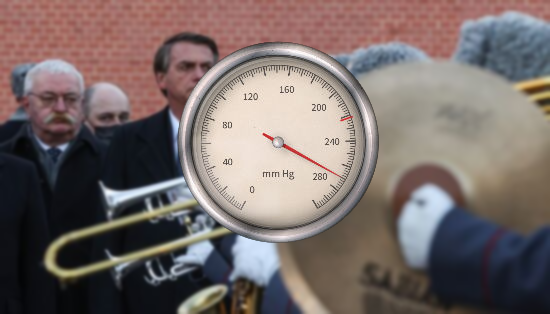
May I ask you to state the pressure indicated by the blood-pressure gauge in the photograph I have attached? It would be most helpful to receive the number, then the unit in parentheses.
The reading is 270 (mmHg)
